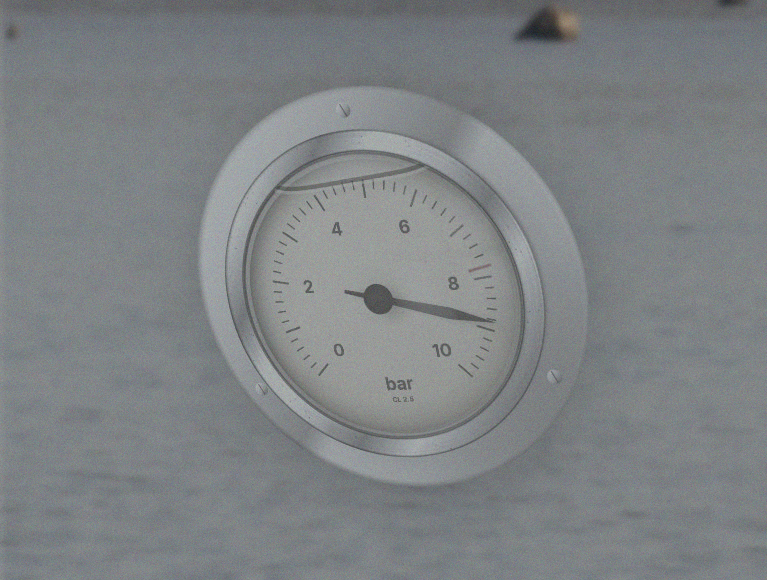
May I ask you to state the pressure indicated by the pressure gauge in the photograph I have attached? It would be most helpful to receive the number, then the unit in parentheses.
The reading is 8.8 (bar)
